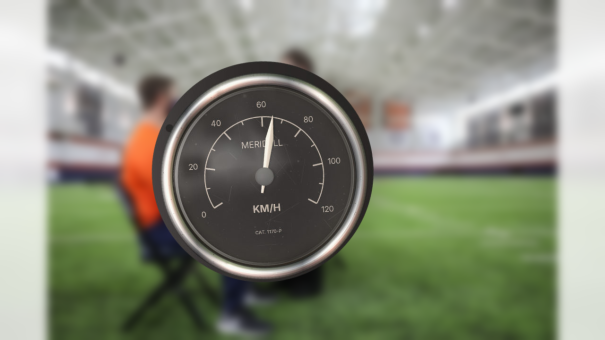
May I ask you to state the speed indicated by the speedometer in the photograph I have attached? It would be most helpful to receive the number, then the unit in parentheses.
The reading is 65 (km/h)
